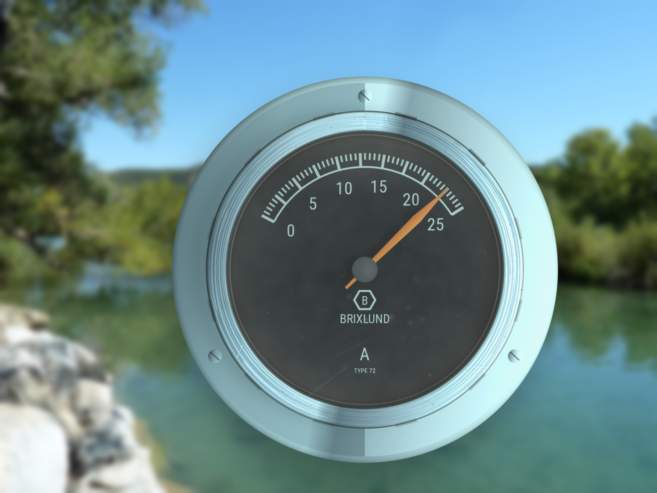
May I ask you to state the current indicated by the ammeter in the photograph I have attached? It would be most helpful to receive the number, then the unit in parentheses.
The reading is 22.5 (A)
